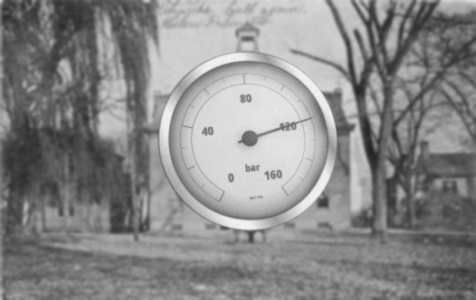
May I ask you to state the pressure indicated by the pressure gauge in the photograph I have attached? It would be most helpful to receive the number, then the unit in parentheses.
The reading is 120 (bar)
